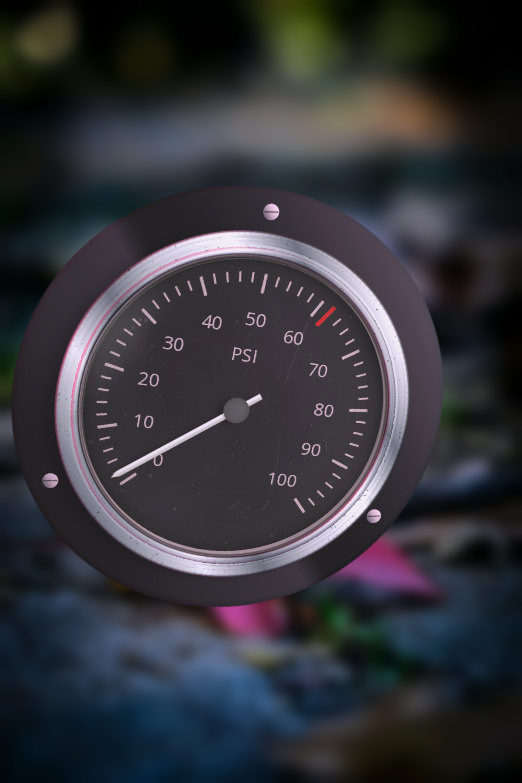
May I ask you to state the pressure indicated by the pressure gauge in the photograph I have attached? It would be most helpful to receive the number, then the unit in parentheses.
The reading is 2 (psi)
